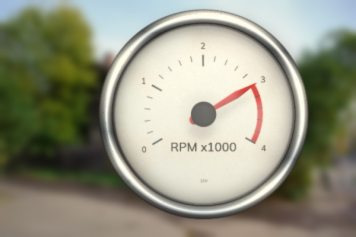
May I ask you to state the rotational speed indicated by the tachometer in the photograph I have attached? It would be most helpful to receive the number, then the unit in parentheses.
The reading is 3000 (rpm)
